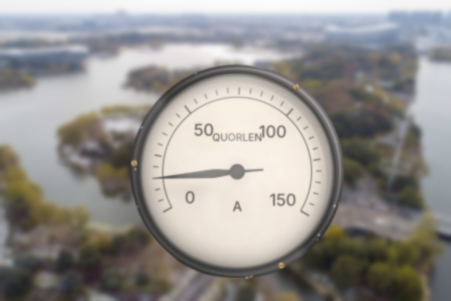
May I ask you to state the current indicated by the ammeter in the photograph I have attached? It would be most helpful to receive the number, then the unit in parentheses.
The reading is 15 (A)
